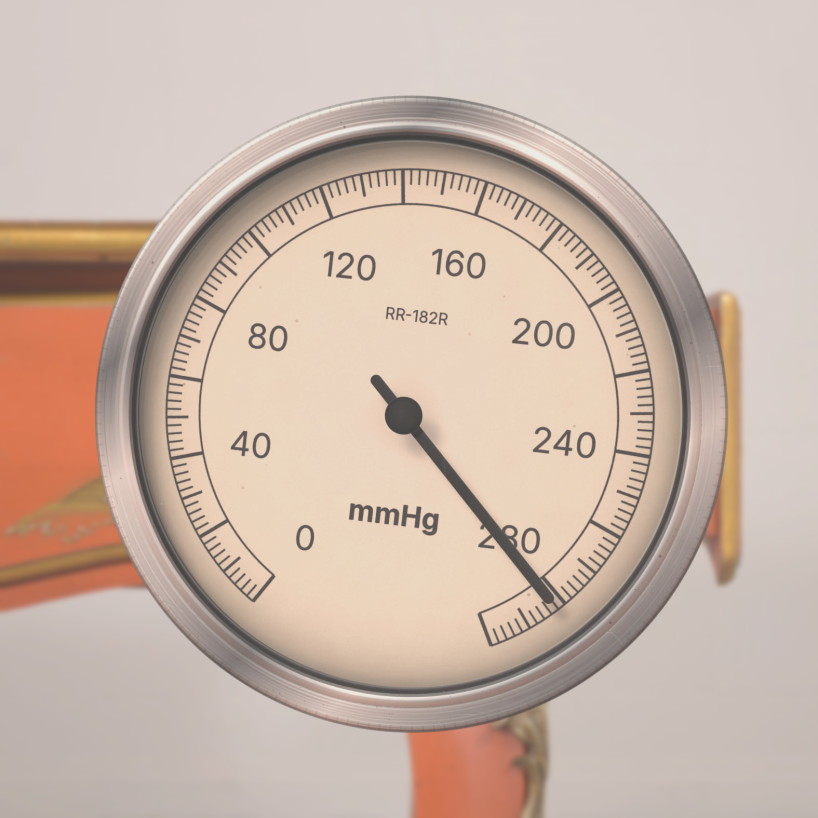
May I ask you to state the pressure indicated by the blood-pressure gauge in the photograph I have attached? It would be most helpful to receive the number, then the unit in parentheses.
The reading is 282 (mmHg)
